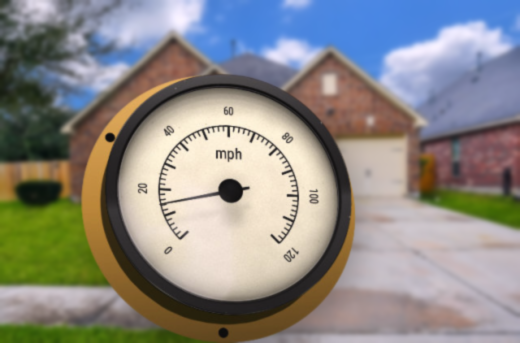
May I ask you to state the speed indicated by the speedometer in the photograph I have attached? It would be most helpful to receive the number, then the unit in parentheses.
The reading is 14 (mph)
